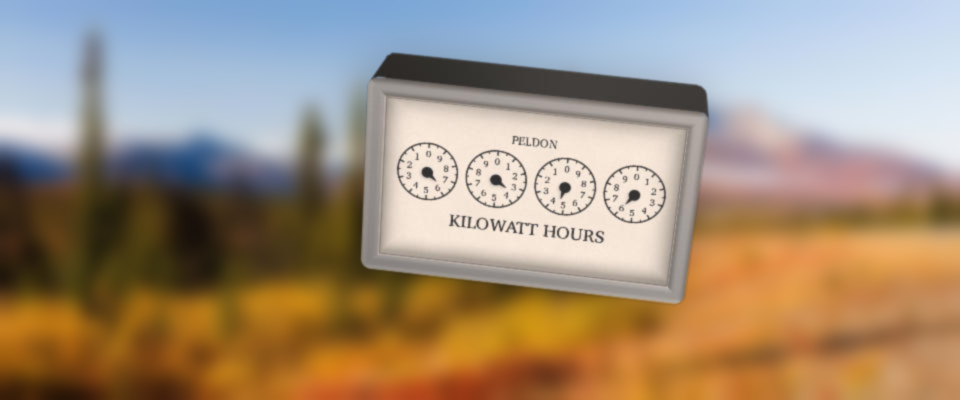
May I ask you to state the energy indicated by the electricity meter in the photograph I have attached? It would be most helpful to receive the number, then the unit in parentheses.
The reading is 6346 (kWh)
